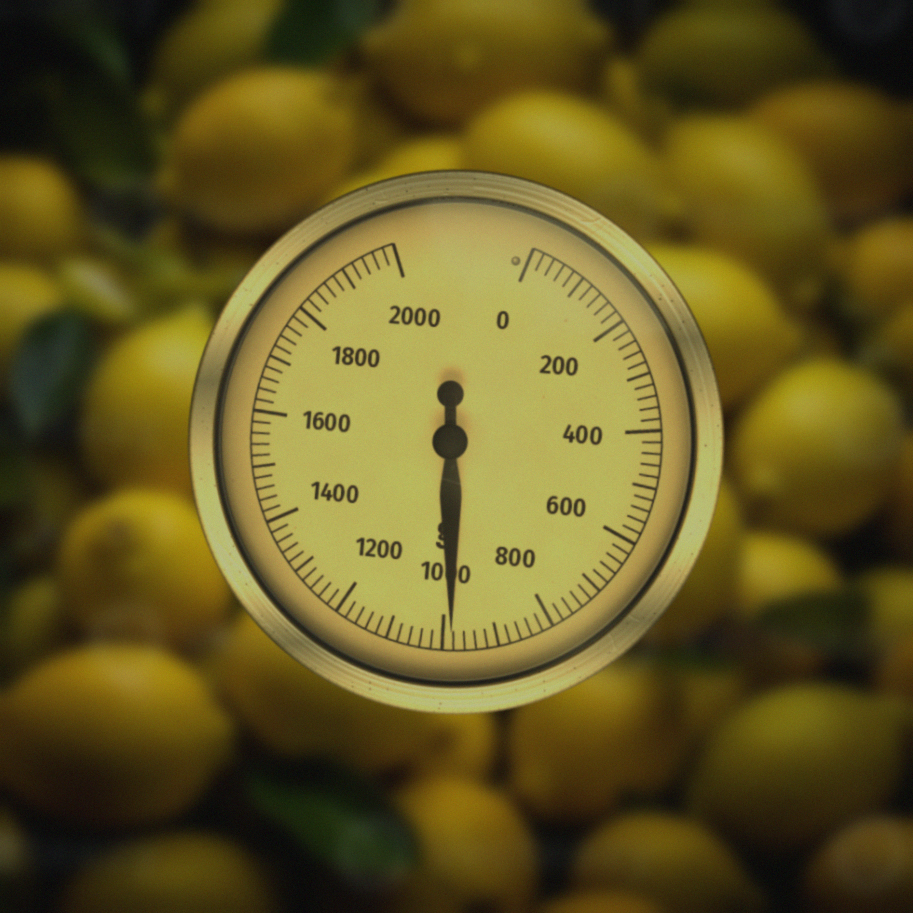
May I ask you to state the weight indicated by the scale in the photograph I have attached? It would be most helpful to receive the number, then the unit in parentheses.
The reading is 980 (g)
